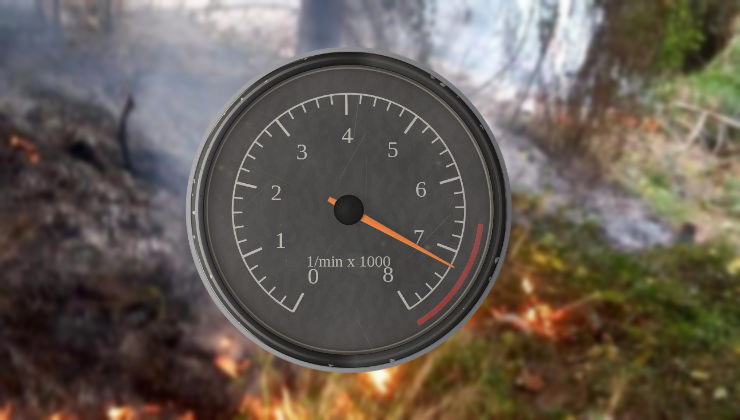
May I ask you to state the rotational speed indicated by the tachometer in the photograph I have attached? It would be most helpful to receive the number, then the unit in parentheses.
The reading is 7200 (rpm)
